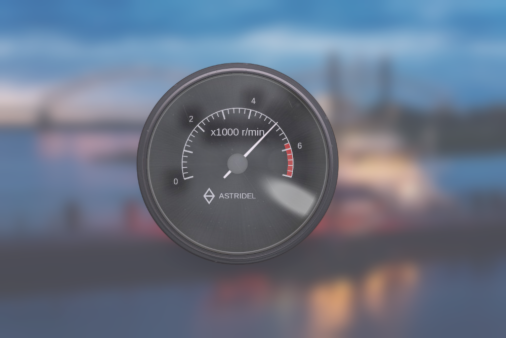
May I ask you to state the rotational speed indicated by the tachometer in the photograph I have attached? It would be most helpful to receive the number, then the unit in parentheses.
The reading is 5000 (rpm)
